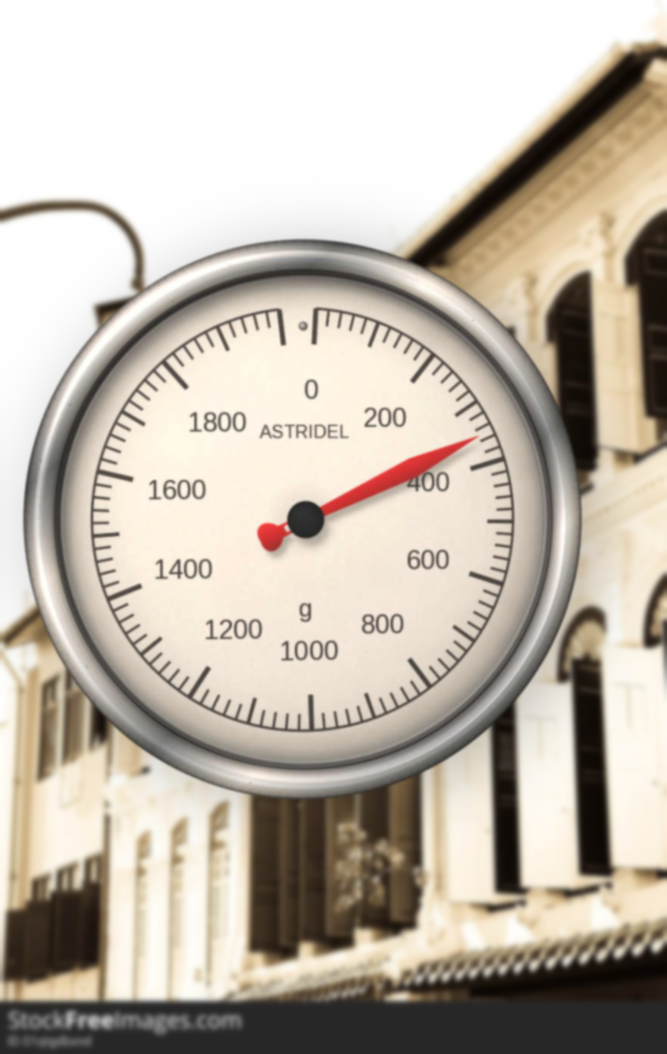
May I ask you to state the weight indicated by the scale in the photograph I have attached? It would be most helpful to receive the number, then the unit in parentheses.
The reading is 350 (g)
